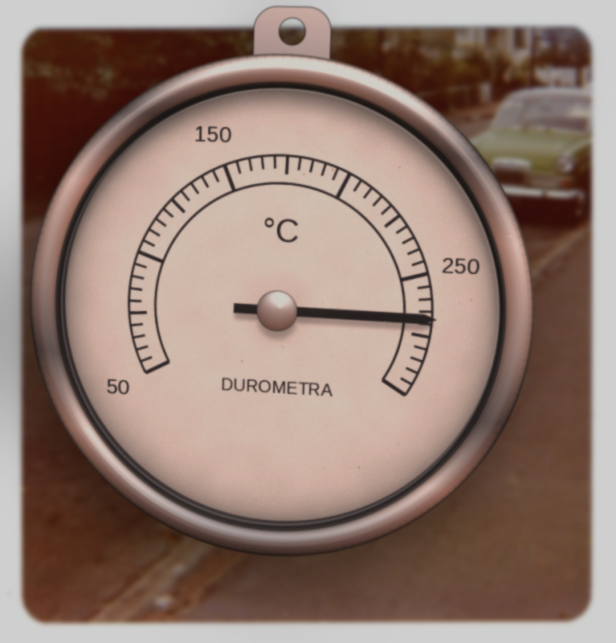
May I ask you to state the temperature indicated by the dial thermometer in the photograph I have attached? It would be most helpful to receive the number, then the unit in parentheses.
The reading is 267.5 (°C)
